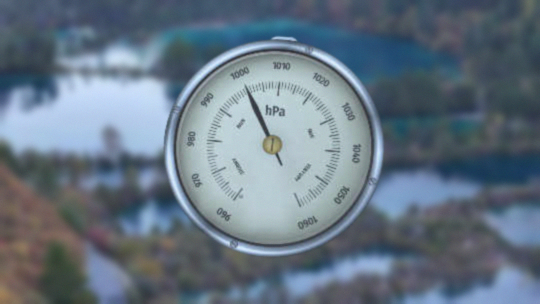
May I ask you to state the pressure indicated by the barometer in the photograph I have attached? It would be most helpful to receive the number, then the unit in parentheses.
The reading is 1000 (hPa)
